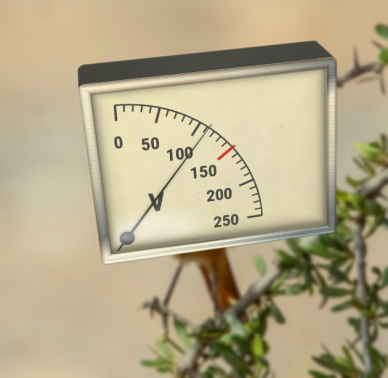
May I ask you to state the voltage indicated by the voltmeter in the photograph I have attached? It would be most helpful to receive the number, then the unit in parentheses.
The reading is 110 (V)
